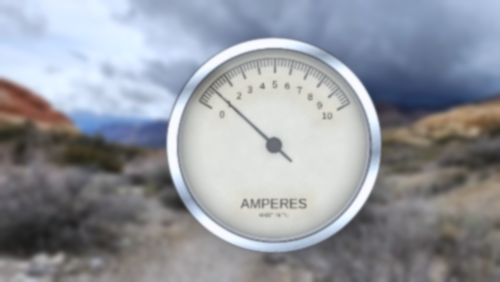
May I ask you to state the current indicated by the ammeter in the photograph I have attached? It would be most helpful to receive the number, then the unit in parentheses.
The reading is 1 (A)
